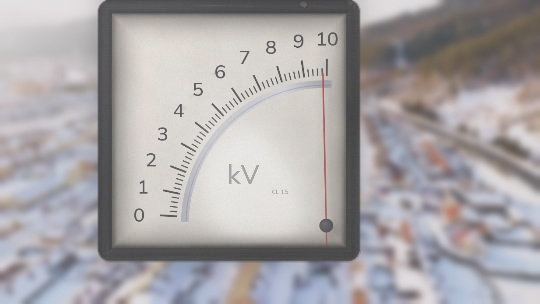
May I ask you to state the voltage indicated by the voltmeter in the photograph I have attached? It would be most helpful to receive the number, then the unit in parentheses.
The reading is 9.8 (kV)
